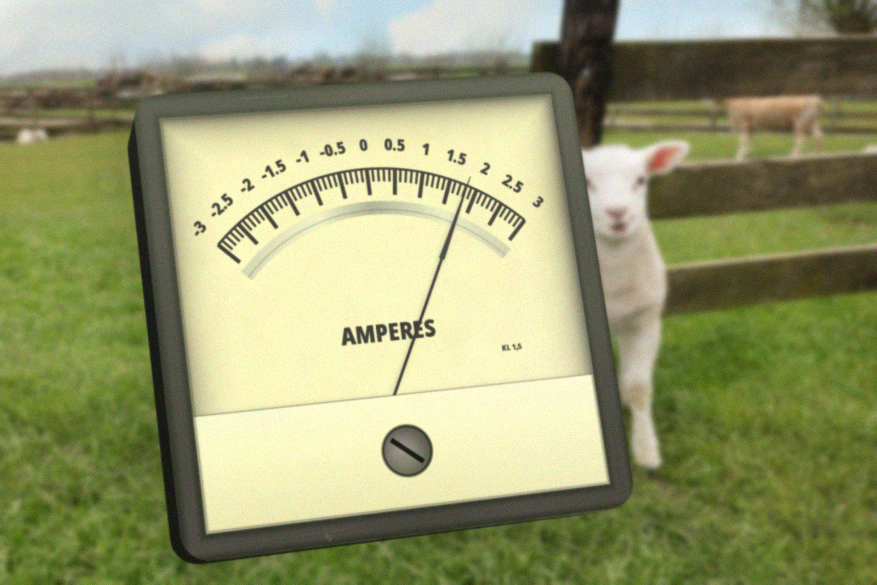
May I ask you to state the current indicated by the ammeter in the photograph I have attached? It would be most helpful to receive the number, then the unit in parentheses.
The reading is 1.8 (A)
